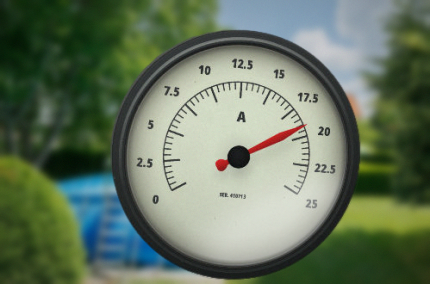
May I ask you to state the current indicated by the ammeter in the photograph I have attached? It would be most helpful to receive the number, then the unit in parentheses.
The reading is 19 (A)
